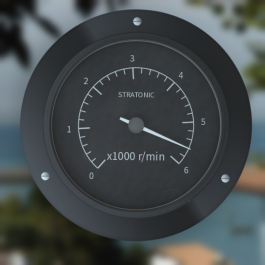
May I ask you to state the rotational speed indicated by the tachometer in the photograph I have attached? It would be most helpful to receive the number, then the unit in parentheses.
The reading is 5600 (rpm)
